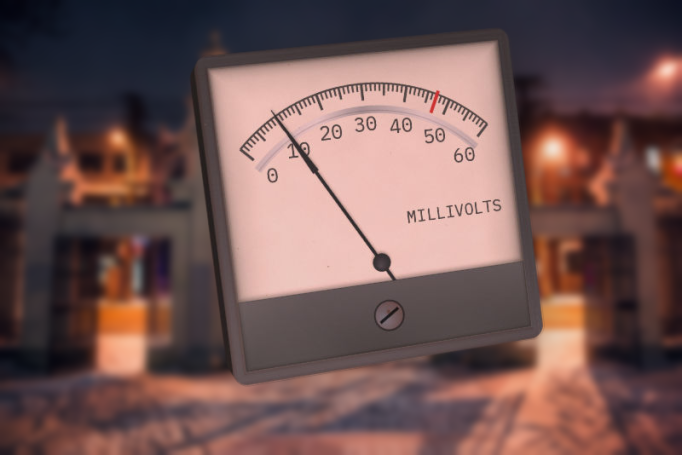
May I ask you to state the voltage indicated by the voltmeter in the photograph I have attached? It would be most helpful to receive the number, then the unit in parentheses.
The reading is 10 (mV)
